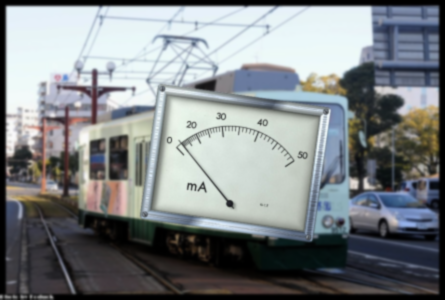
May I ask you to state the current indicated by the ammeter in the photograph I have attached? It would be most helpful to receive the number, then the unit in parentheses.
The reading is 10 (mA)
